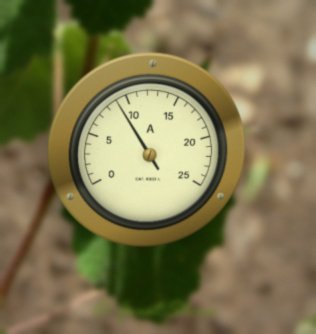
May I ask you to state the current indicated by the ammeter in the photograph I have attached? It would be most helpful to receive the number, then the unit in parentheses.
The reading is 9 (A)
